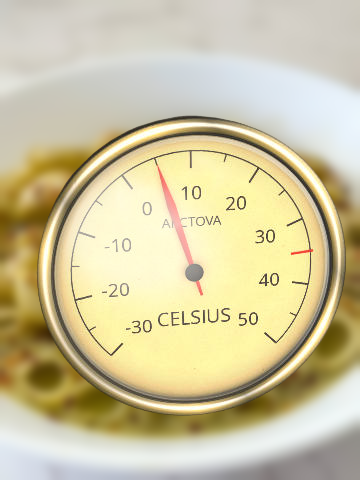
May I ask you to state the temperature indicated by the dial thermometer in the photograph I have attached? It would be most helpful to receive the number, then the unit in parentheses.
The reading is 5 (°C)
